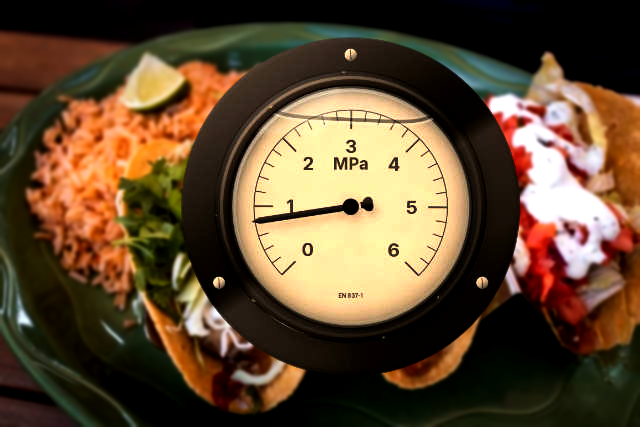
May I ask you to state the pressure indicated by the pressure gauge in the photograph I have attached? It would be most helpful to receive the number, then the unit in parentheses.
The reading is 0.8 (MPa)
